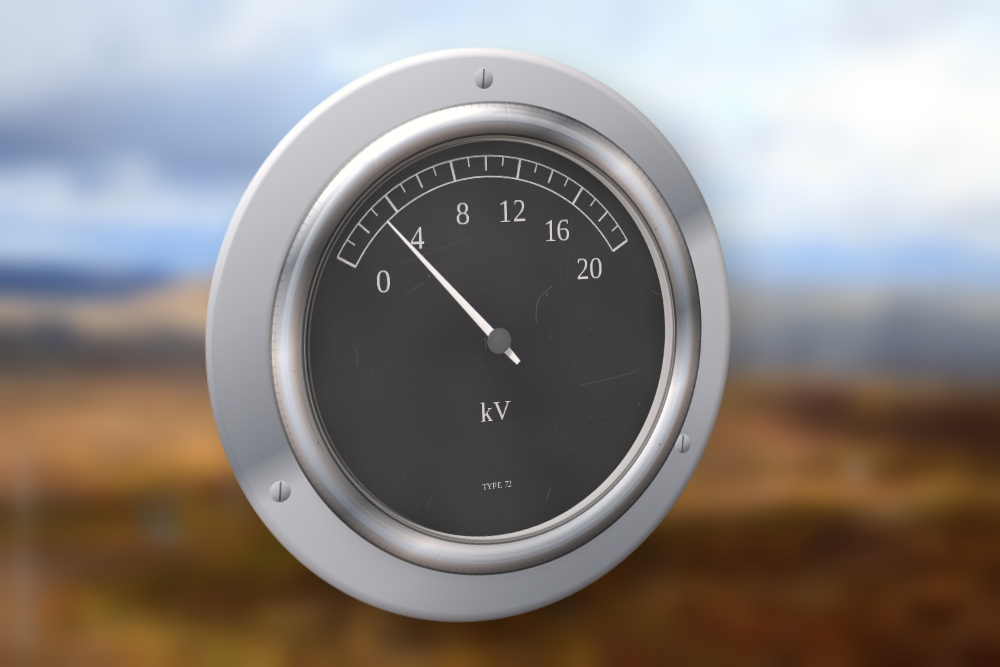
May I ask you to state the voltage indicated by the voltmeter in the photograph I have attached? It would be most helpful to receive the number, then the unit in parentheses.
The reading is 3 (kV)
